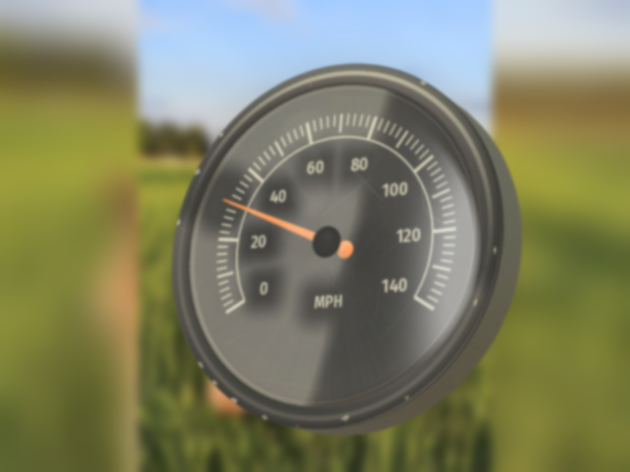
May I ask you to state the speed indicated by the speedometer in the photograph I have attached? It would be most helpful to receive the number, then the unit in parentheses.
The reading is 30 (mph)
